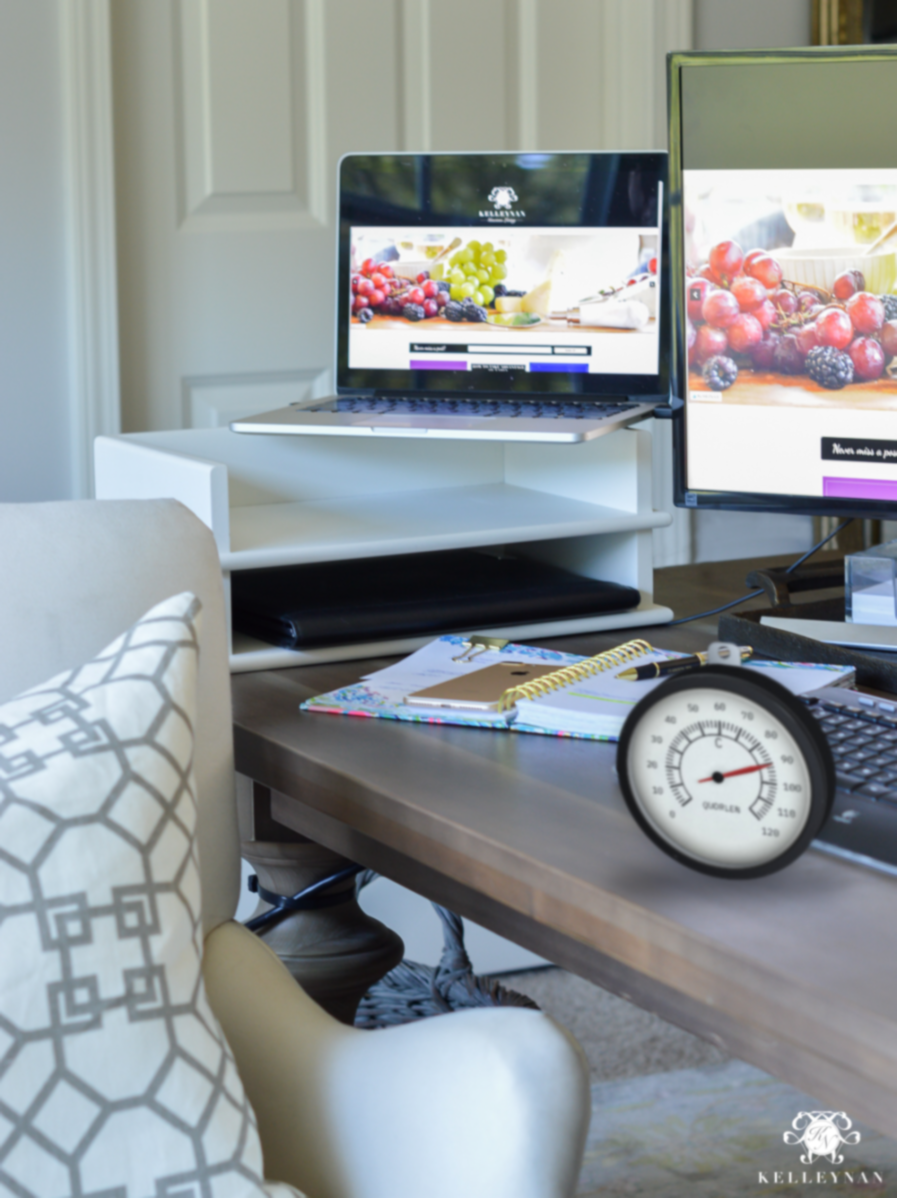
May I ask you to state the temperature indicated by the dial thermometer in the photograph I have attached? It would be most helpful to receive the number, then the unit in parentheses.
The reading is 90 (°C)
